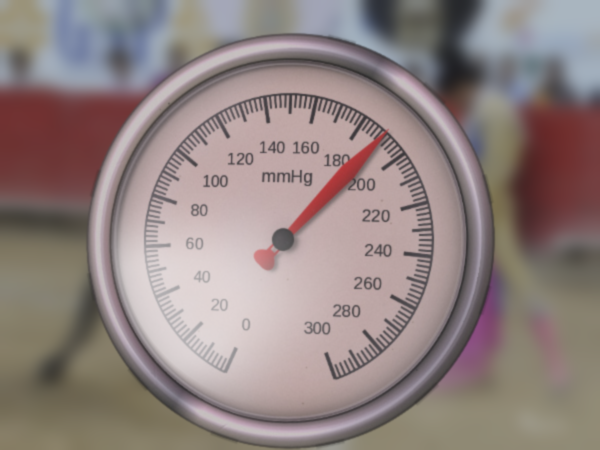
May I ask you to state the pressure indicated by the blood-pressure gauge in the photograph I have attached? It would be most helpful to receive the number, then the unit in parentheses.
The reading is 190 (mmHg)
